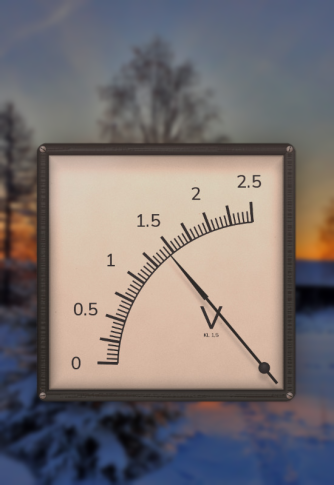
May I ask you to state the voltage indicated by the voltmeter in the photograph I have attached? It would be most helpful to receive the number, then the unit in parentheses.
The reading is 1.45 (V)
